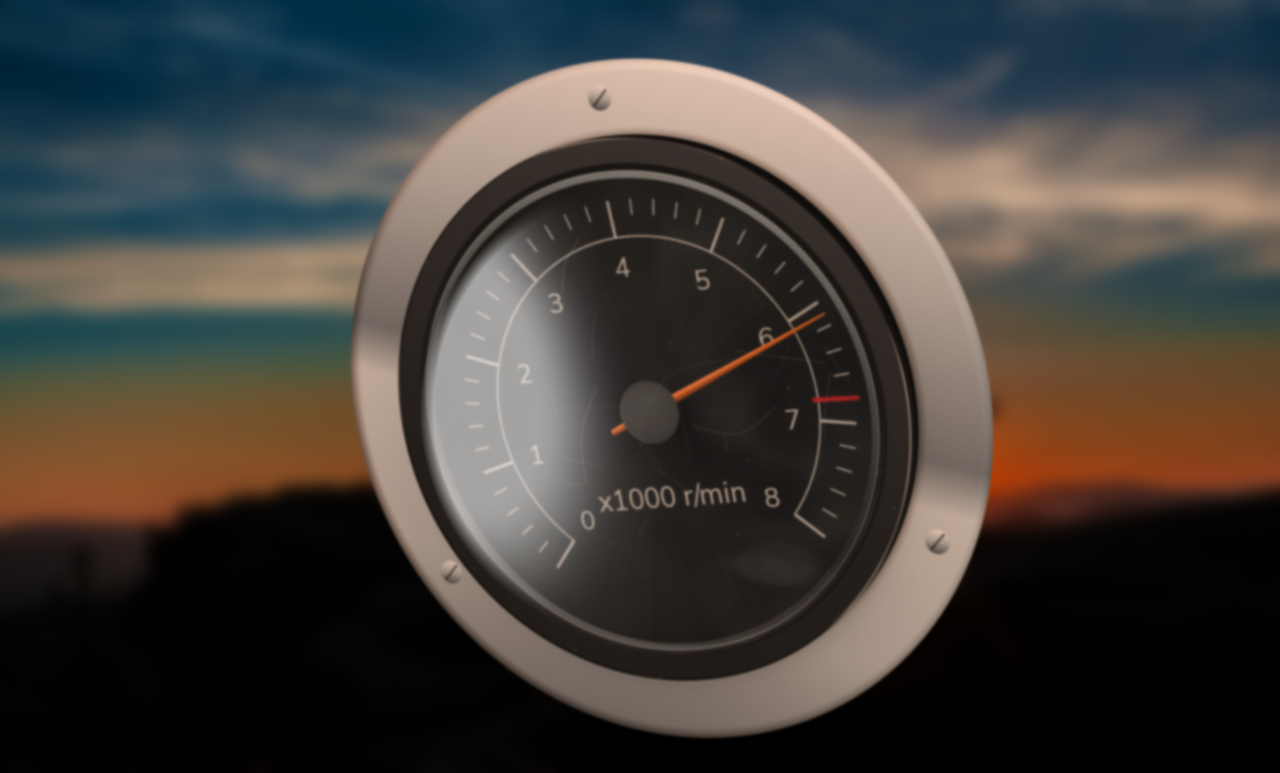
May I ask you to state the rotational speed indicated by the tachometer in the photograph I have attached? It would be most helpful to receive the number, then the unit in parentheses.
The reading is 6100 (rpm)
